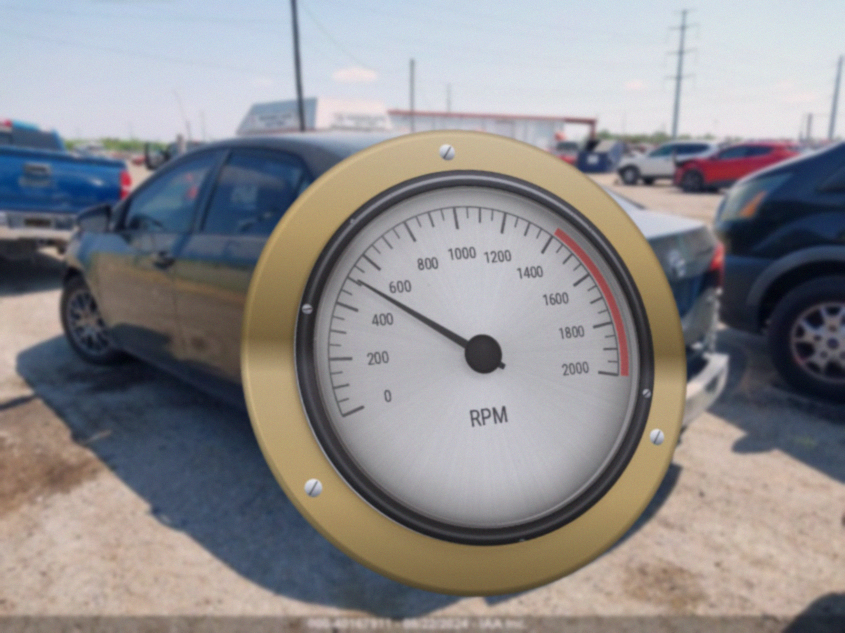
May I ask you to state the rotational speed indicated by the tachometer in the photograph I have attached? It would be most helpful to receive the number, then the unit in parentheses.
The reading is 500 (rpm)
